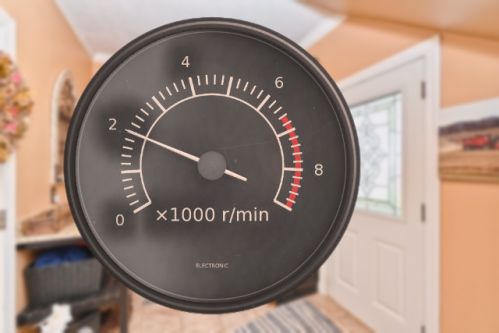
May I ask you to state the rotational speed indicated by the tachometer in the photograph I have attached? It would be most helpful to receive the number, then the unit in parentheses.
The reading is 2000 (rpm)
